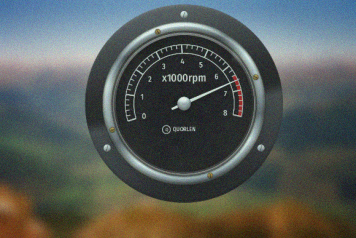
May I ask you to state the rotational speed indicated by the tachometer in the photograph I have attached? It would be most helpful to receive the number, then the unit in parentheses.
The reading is 6600 (rpm)
